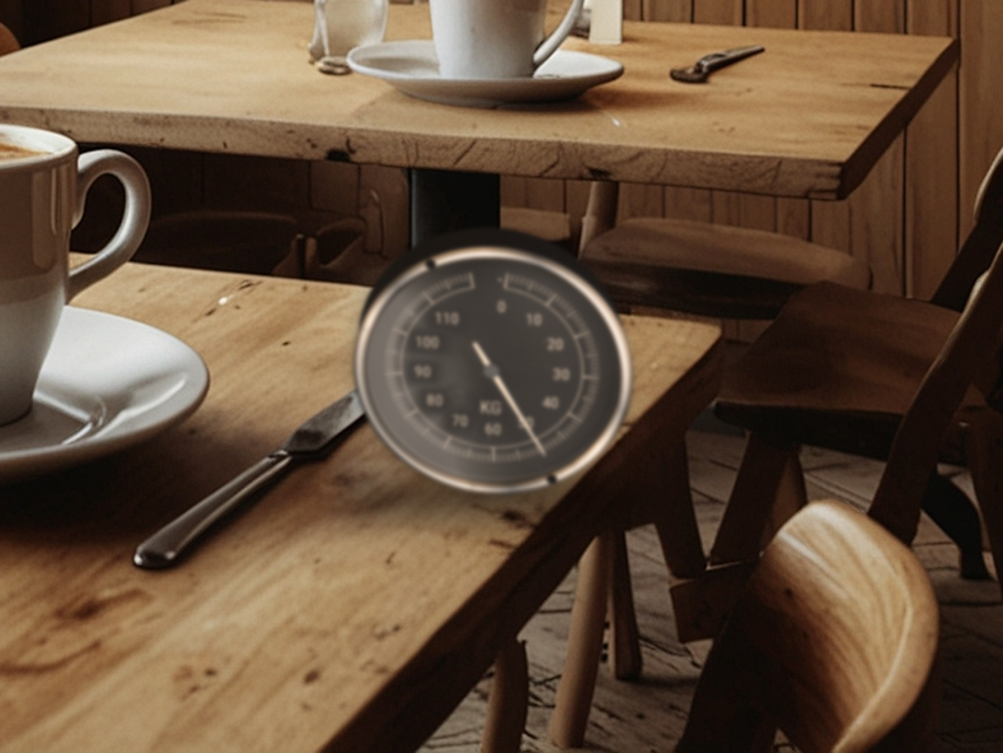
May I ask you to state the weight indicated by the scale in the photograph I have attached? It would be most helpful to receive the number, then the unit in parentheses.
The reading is 50 (kg)
